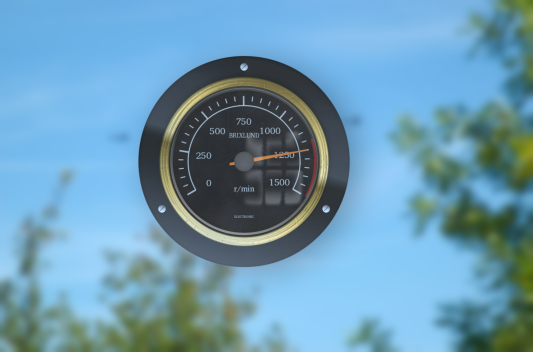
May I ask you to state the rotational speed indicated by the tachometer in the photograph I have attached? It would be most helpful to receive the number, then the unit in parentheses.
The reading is 1250 (rpm)
